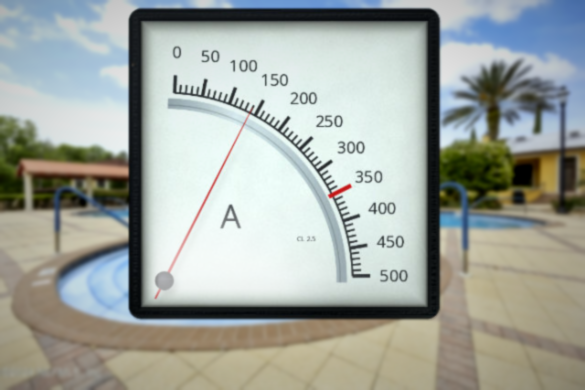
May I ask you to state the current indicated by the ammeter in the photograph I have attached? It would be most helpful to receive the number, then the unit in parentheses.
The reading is 140 (A)
